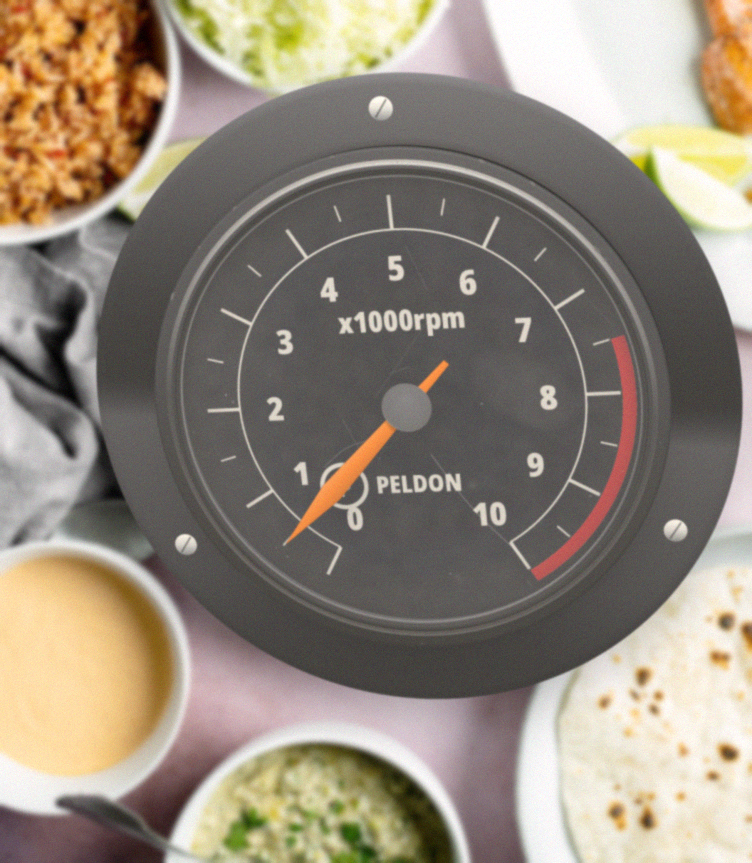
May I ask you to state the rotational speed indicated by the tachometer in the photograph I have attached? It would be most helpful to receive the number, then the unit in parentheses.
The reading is 500 (rpm)
